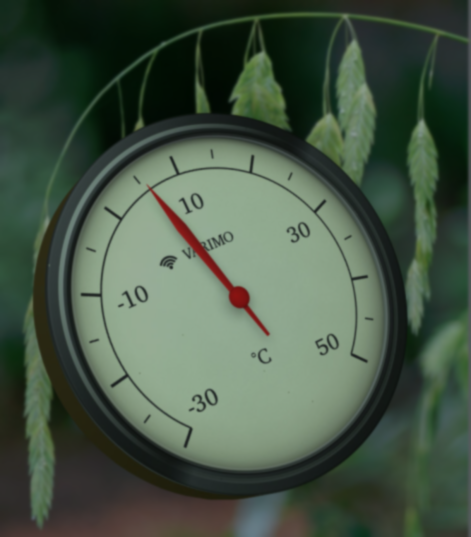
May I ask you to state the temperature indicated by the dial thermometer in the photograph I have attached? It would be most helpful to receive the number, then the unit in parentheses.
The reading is 5 (°C)
